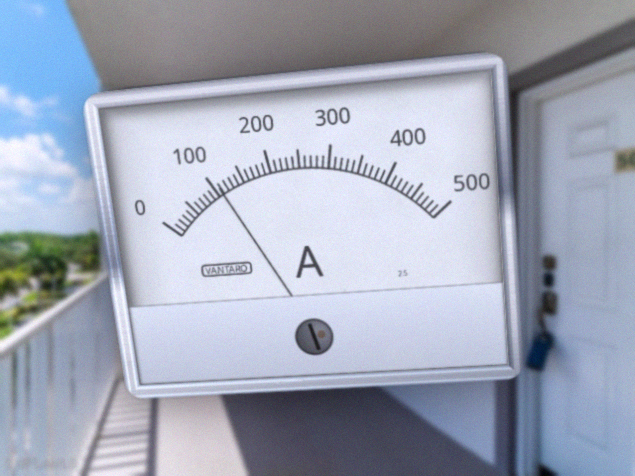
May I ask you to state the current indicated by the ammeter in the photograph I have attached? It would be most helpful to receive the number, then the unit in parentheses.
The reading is 110 (A)
